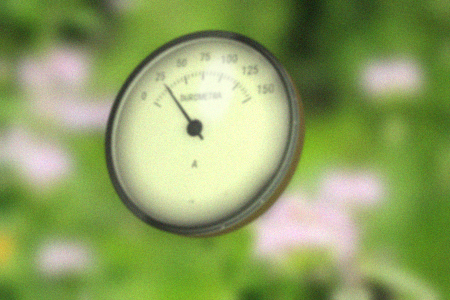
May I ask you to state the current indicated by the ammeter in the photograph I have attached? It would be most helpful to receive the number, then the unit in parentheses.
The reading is 25 (A)
